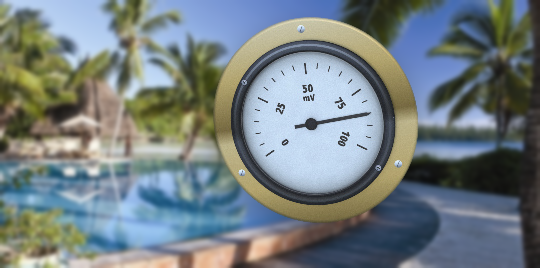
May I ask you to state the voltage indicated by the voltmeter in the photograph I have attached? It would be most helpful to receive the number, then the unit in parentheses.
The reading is 85 (mV)
